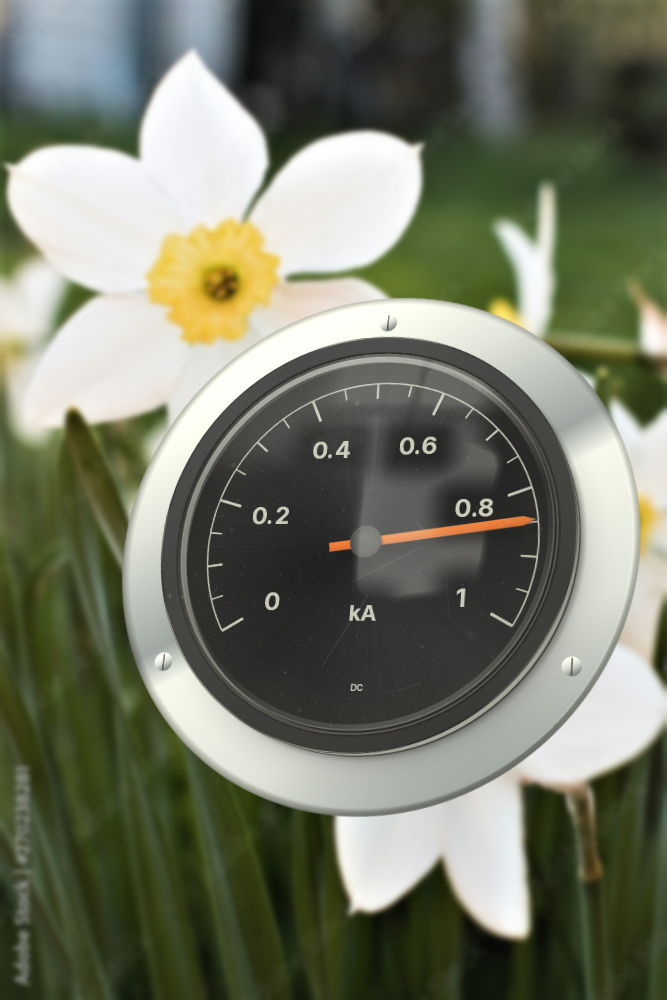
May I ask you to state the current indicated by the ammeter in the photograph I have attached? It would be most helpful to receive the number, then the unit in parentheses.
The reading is 0.85 (kA)
